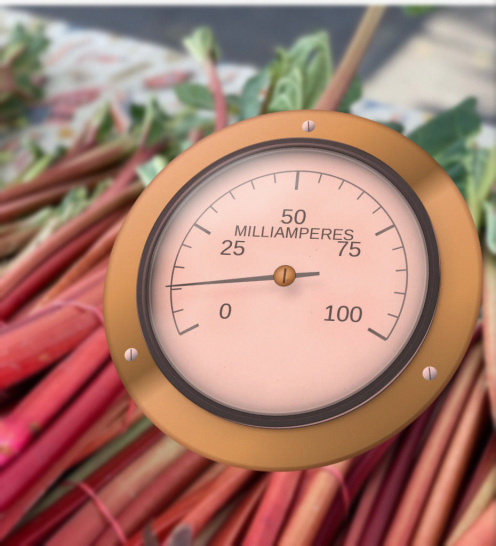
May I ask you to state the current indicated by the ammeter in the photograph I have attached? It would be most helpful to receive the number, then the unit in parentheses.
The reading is 10 (mA)
